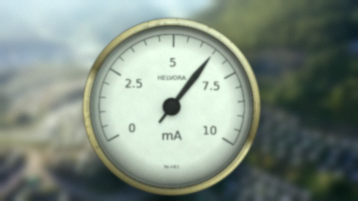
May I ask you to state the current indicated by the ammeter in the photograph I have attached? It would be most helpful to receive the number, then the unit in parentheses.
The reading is 6.5 (mA)
